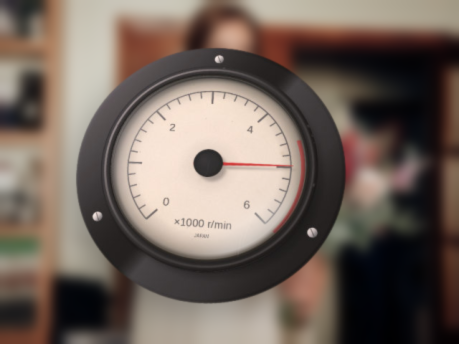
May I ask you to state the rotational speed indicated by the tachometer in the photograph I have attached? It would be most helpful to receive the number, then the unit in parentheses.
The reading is 5000 (rpm)
